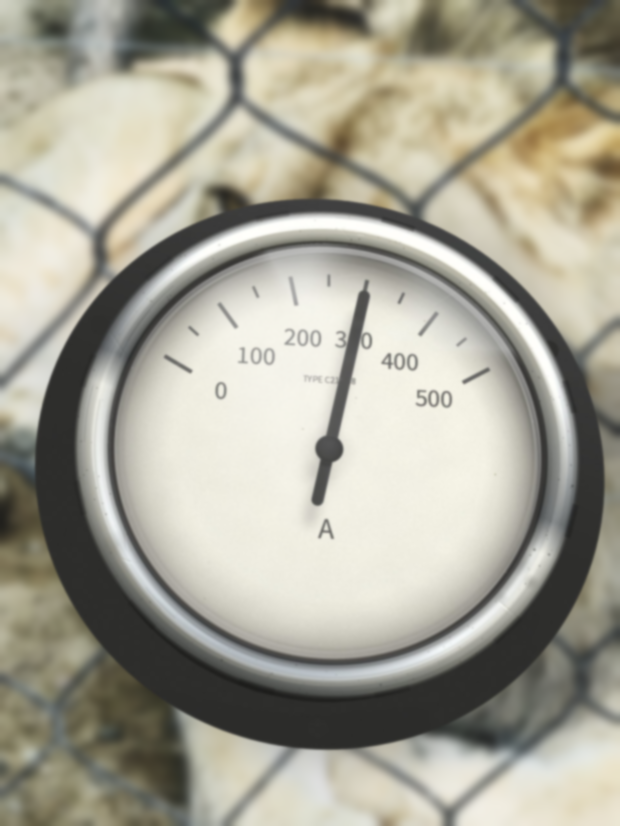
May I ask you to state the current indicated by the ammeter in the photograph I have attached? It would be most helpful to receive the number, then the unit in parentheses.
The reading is 300 (A)
